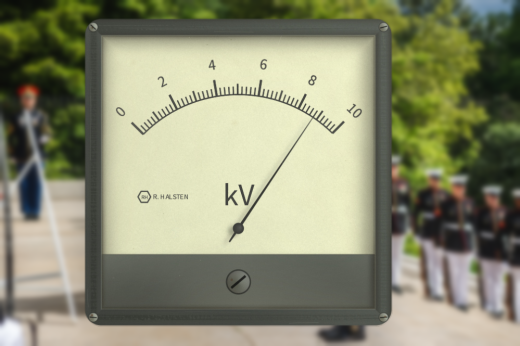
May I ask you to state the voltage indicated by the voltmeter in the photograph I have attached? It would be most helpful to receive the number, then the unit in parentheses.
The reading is 8.8 (kV)
